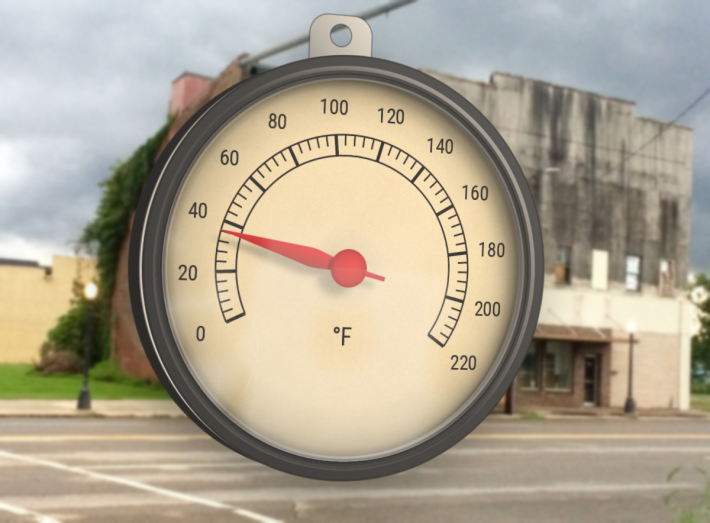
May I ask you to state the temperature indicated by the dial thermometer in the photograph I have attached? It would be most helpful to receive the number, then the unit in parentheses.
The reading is 36 (°F)
